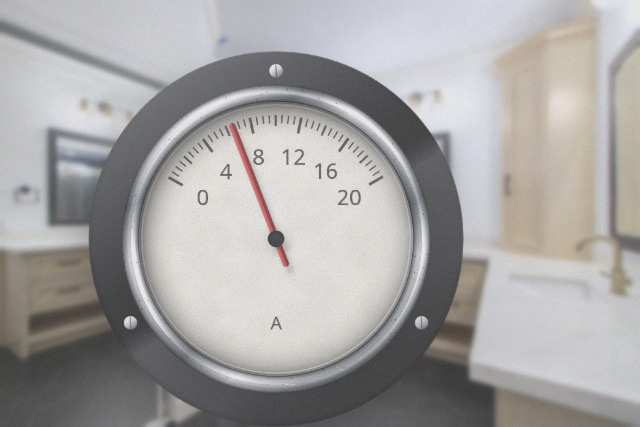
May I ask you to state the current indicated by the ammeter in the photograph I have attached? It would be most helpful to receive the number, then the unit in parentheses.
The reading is 6.5 (A)
